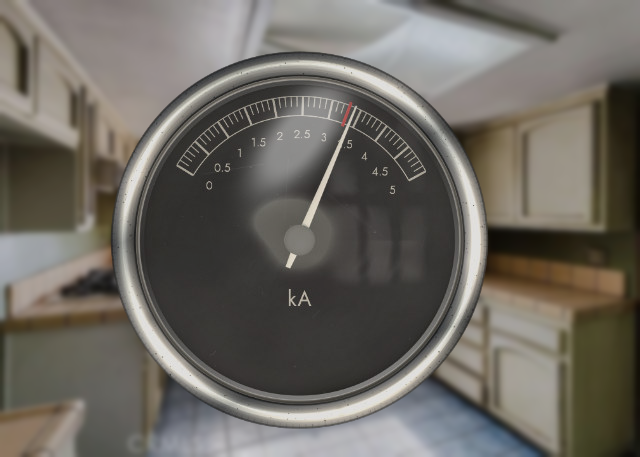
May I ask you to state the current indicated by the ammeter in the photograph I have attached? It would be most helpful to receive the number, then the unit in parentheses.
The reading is 3.4 (kA)
